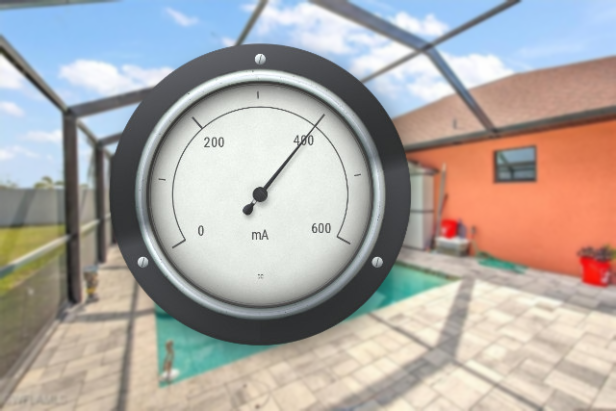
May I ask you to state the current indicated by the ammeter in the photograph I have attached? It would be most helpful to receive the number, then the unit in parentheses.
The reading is 400 (mA)
